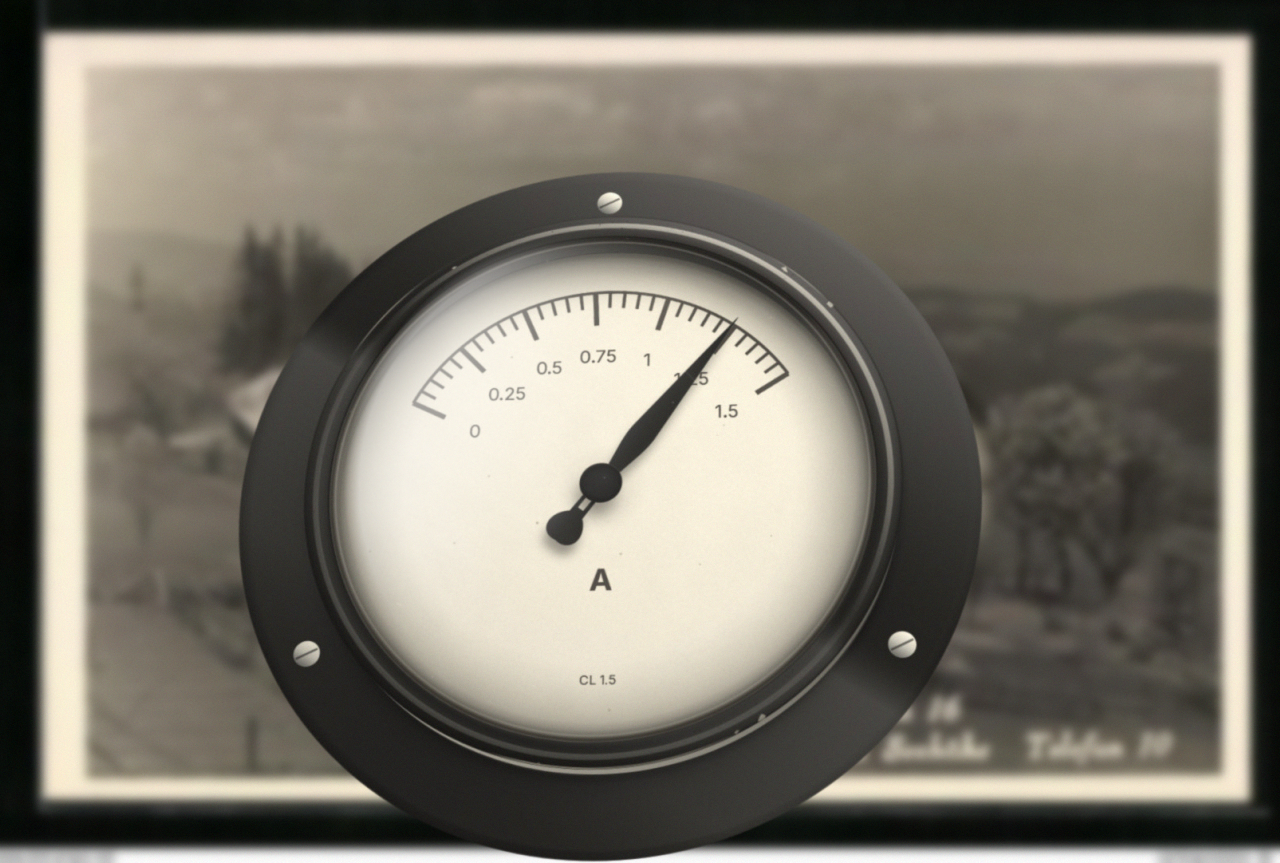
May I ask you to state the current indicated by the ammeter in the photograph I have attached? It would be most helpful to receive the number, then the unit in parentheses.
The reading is 1.25 (A)
